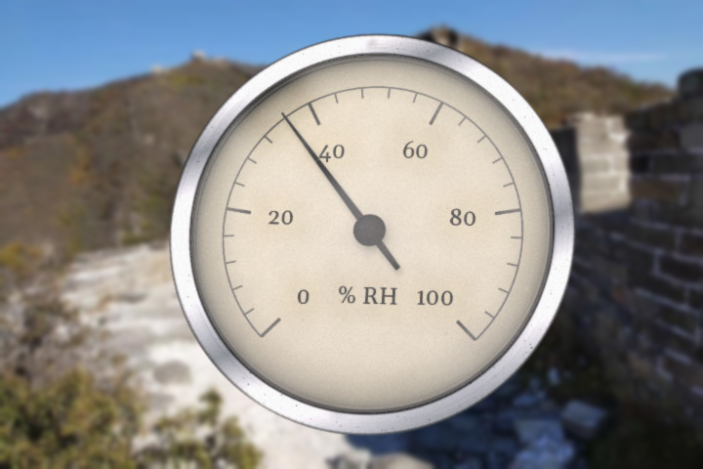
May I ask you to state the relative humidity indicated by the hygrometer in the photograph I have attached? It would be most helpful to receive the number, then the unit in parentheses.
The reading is 36 (%)
